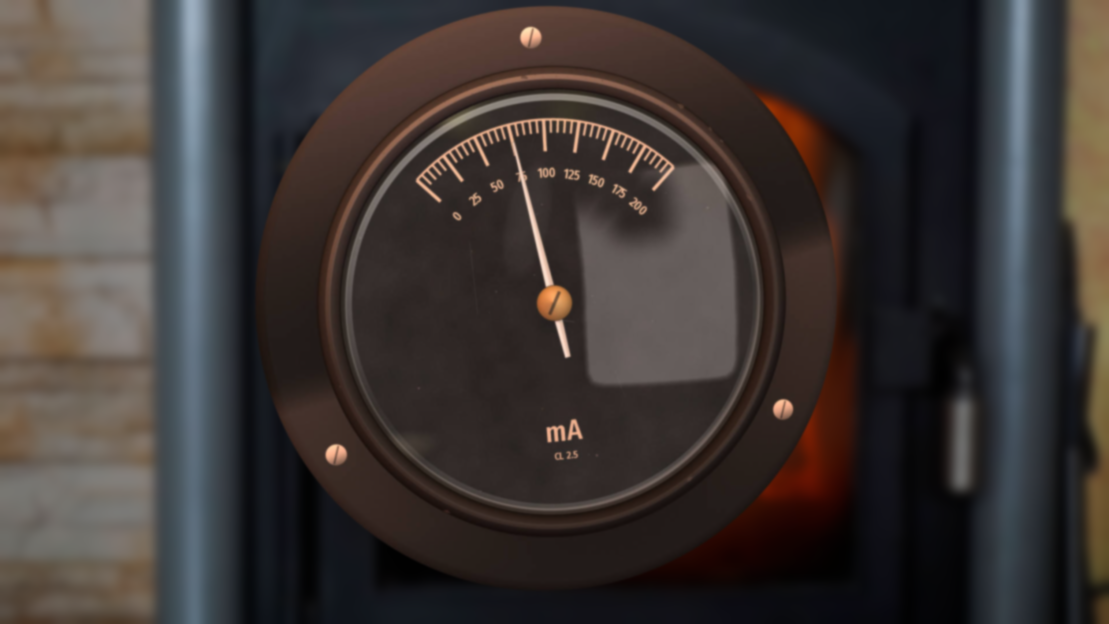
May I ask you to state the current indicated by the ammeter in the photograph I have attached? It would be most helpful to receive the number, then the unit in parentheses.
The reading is 75 (mA)
